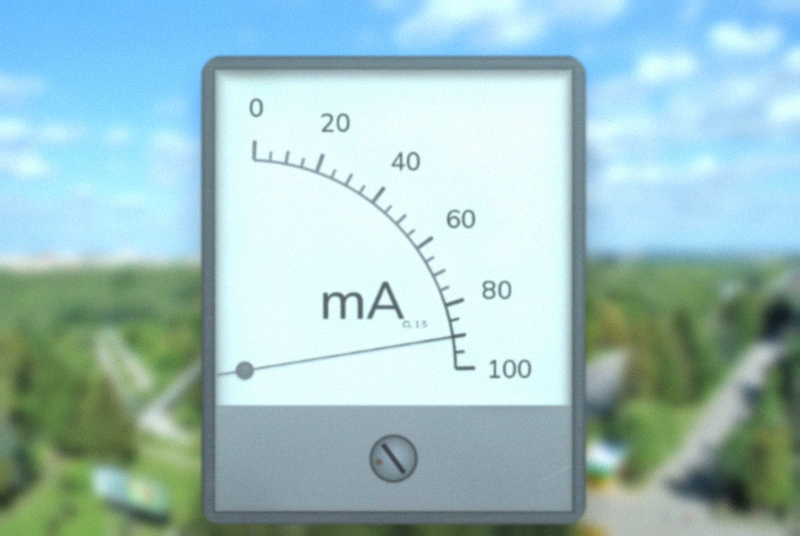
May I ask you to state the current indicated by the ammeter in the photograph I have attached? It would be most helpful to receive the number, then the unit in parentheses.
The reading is 90 (mA)
